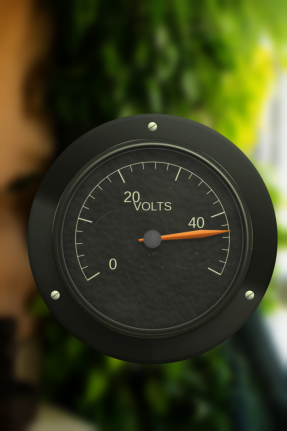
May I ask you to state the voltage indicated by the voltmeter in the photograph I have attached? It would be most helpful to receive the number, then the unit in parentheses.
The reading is 43 (V)
